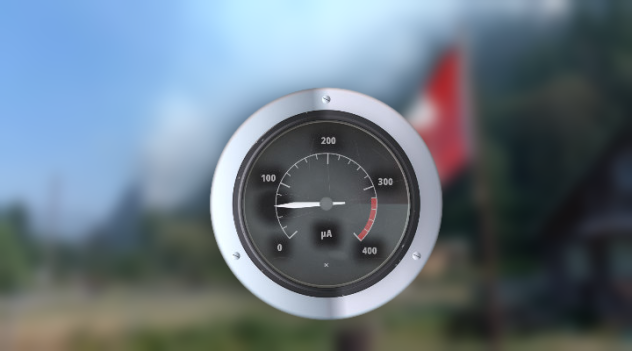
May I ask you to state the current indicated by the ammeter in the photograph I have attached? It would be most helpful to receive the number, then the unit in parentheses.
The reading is 60 (µA)
